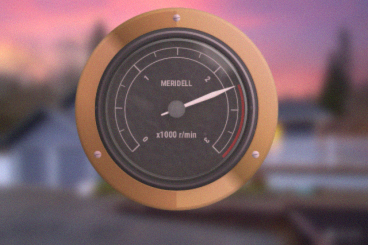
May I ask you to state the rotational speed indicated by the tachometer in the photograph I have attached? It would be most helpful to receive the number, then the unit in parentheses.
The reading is 2250 (rpm)
